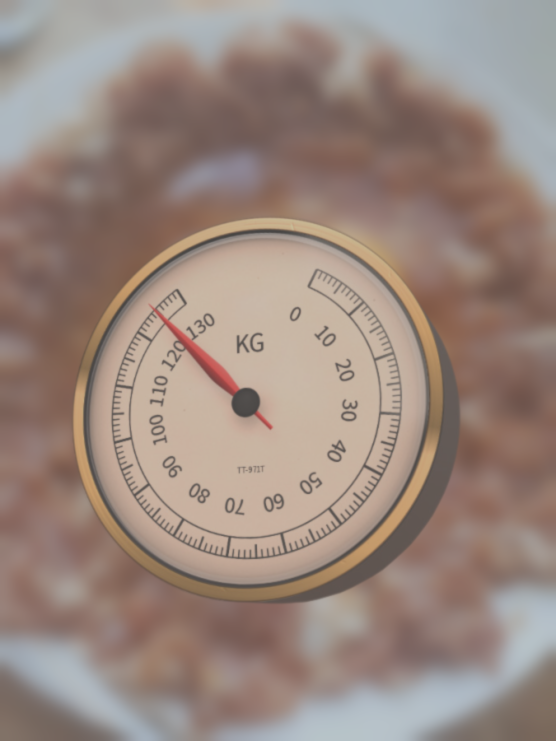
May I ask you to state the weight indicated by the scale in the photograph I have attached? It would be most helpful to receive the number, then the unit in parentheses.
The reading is 125 (kg)
